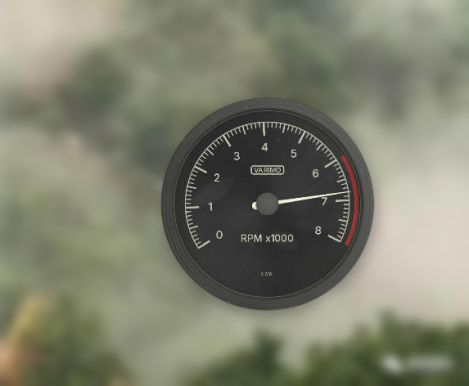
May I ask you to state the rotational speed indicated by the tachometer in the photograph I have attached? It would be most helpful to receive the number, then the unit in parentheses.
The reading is 6800 (rpm)
